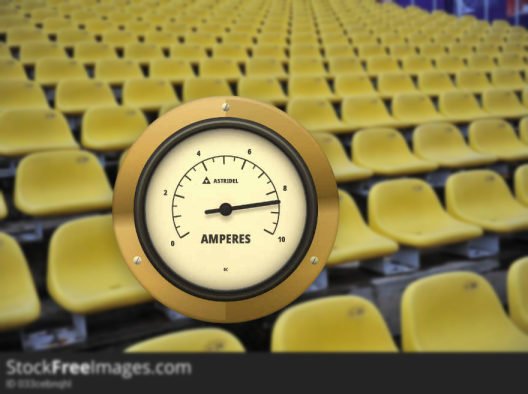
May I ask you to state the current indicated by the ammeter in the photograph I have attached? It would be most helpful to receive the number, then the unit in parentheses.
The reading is 8.5 (A)
